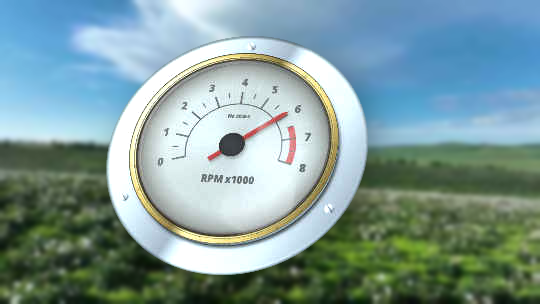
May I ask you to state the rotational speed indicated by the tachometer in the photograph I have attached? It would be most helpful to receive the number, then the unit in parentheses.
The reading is 6000 (rpm)
